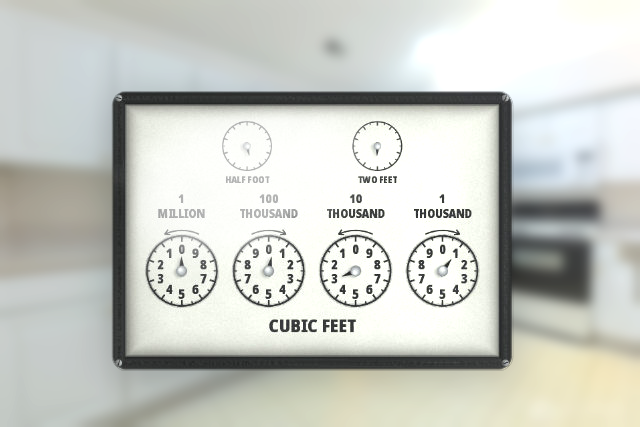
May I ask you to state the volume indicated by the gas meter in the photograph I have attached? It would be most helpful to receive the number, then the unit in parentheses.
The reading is 3100 (ft³)
